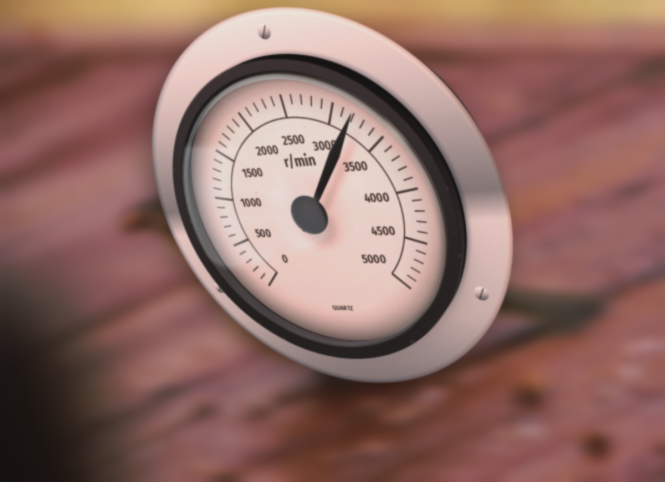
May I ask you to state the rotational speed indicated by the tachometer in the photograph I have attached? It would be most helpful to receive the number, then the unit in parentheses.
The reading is 3200 (rpm)
